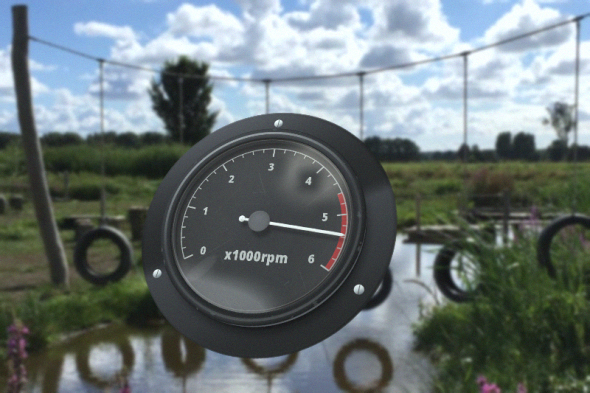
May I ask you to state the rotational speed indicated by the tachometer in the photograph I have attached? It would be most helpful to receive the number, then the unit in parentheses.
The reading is 5400 (rpm)
